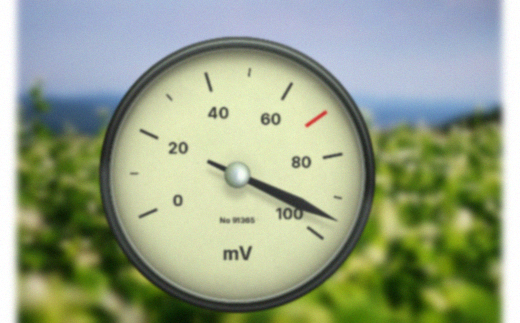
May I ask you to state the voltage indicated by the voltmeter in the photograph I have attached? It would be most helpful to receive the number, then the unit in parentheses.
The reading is 95 (mV)
